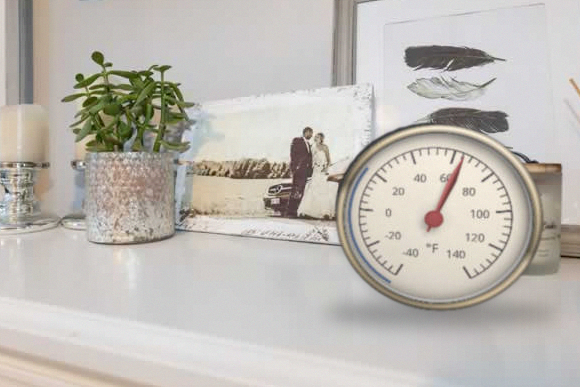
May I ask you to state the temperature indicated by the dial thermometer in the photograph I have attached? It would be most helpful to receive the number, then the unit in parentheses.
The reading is 64 (°F)
